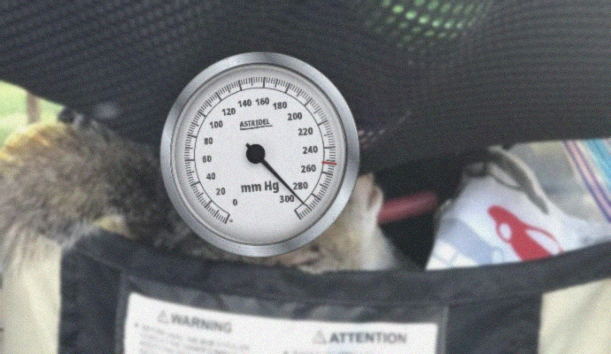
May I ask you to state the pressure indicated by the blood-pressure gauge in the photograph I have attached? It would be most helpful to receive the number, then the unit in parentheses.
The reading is 290 (mmHg)
